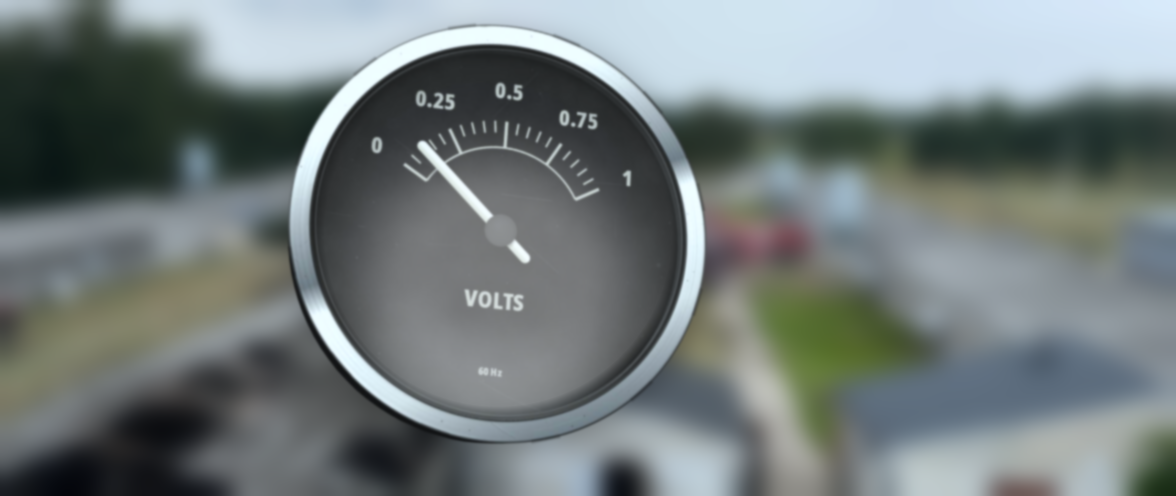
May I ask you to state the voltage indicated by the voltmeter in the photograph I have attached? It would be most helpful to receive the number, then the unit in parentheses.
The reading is 0.1 (V)
